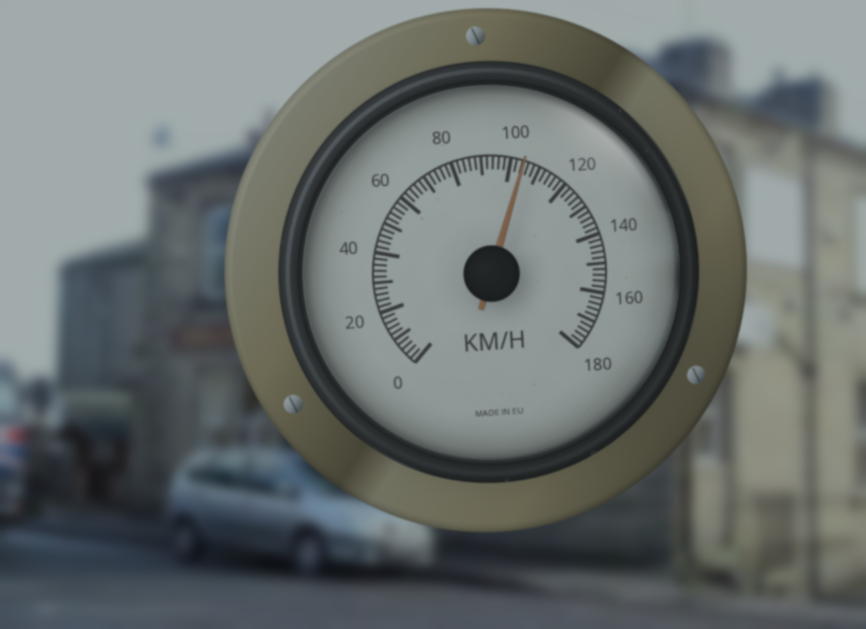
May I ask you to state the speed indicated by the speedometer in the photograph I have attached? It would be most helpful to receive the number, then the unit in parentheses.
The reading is 104 (km/h)
